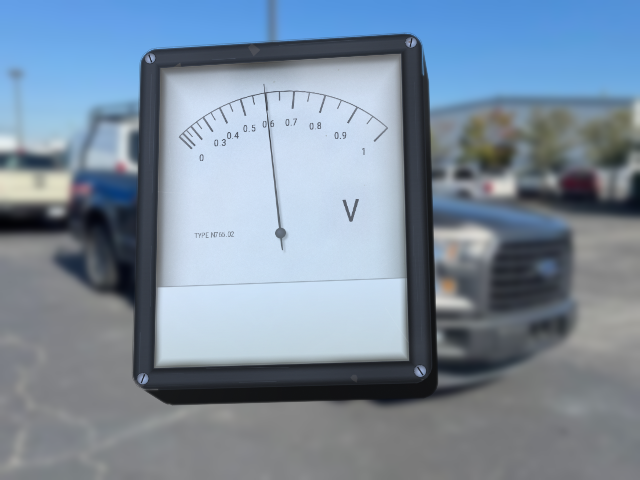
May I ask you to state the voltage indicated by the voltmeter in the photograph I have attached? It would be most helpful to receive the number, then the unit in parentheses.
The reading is 0.6 (V)
